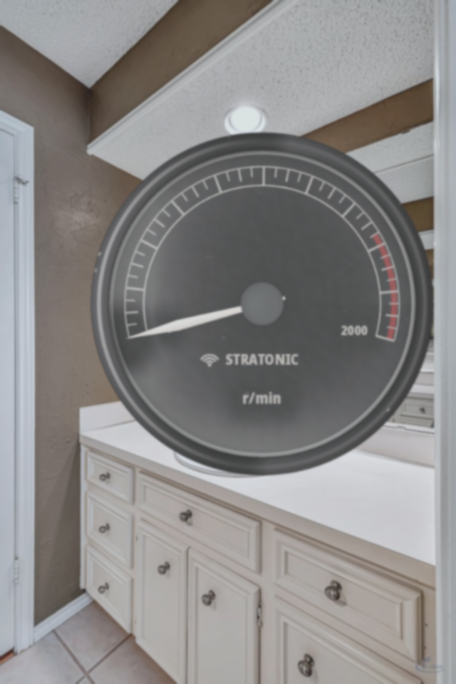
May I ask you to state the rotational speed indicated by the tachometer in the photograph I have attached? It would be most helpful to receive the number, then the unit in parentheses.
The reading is 0 (rpm)
